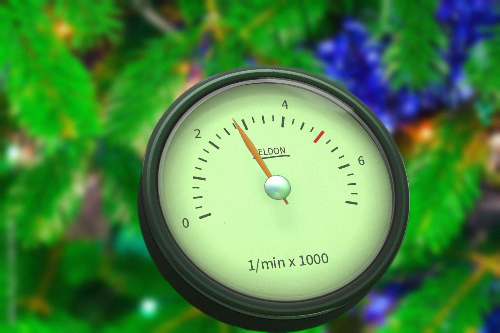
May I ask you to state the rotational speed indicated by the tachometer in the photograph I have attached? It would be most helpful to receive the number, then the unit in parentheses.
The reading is 2750 (rpm)
